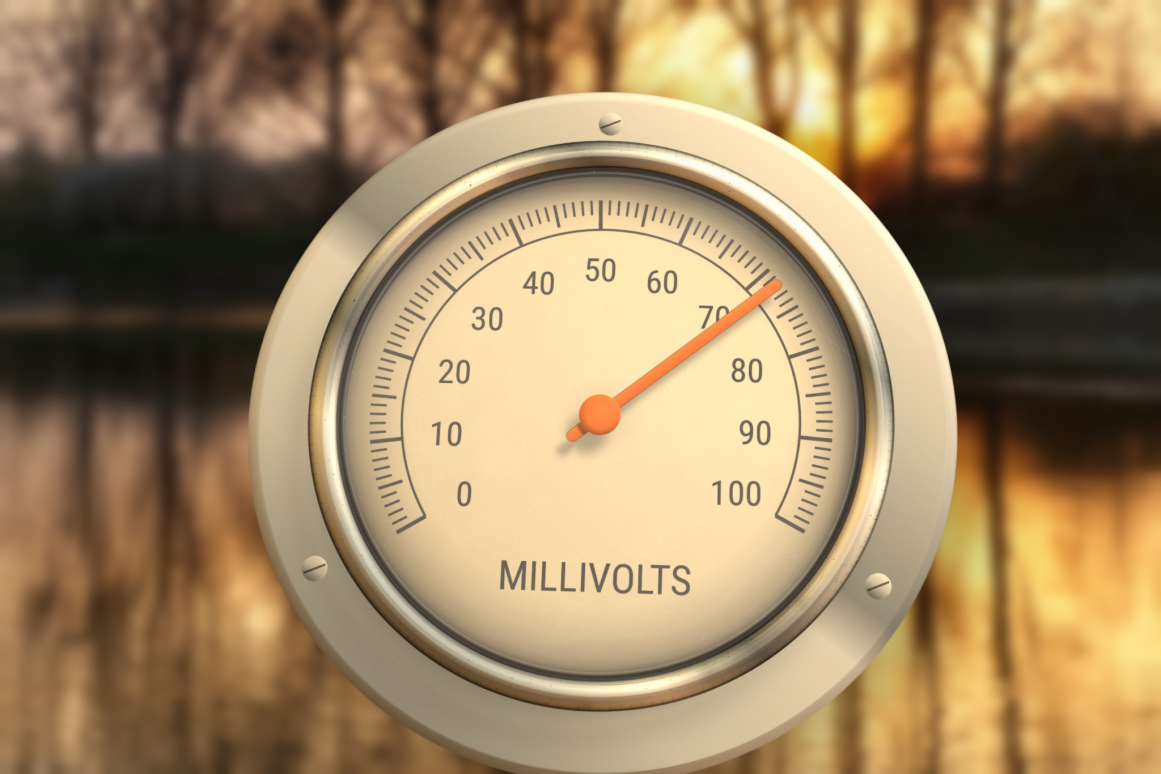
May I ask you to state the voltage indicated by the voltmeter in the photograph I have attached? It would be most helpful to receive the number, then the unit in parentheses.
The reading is 72 (mV)
